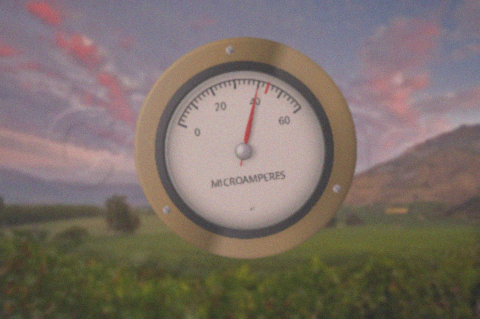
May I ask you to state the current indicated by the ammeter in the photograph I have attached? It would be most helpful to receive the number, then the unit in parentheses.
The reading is 40 (µA)
